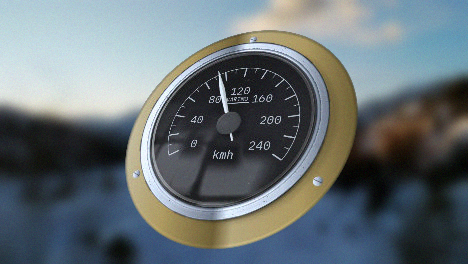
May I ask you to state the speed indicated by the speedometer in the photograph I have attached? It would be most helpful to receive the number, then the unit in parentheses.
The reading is 95 (km/h)
